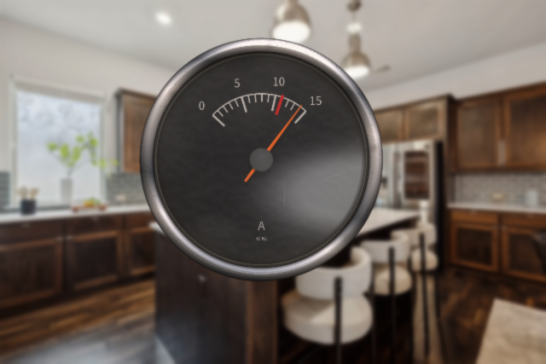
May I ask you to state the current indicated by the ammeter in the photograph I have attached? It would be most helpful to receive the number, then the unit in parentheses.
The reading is 14 (A)
